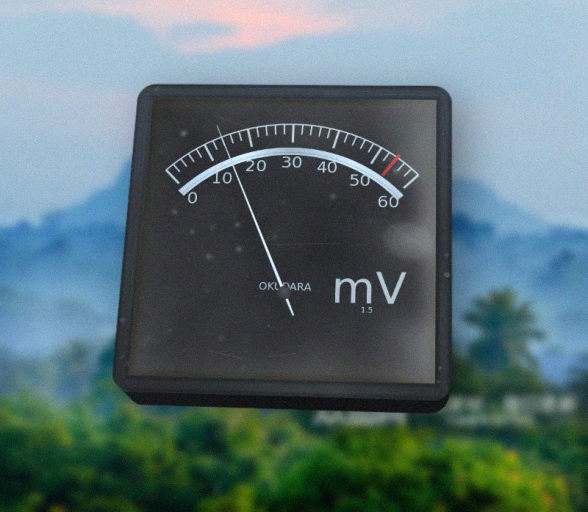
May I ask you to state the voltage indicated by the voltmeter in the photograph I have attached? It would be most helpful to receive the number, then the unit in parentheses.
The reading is 14 (mV)
